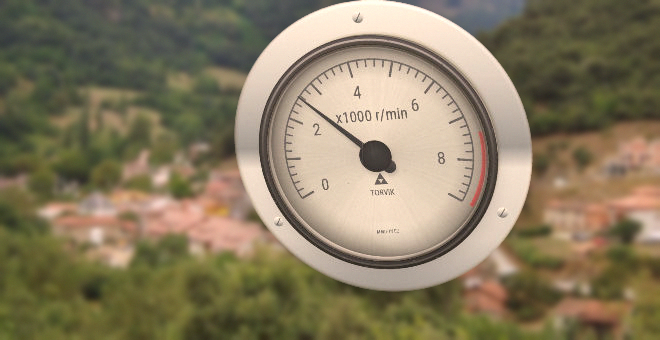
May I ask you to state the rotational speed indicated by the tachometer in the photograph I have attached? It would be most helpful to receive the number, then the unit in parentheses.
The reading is 2600 (rpm)
